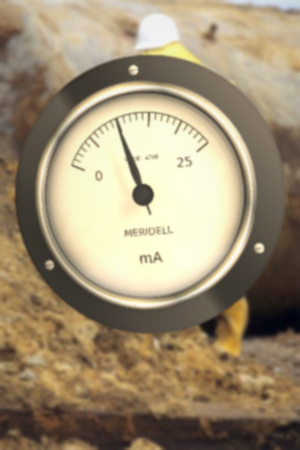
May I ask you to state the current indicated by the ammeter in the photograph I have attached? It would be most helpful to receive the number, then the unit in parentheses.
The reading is 10 (mA)
